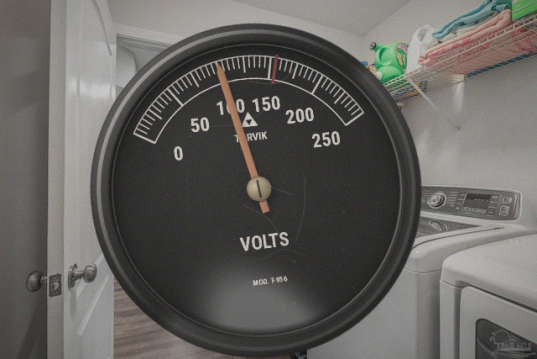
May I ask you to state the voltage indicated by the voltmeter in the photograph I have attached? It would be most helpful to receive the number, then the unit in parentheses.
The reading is 100 (V)
